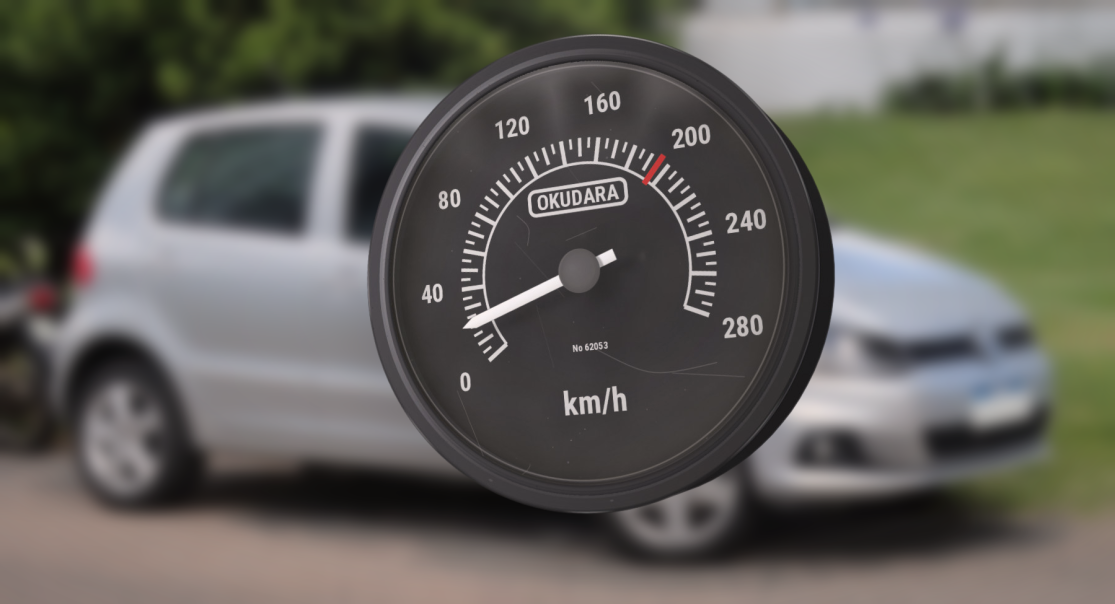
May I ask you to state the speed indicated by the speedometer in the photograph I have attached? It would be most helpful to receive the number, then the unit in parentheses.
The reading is 20 (km/h)
